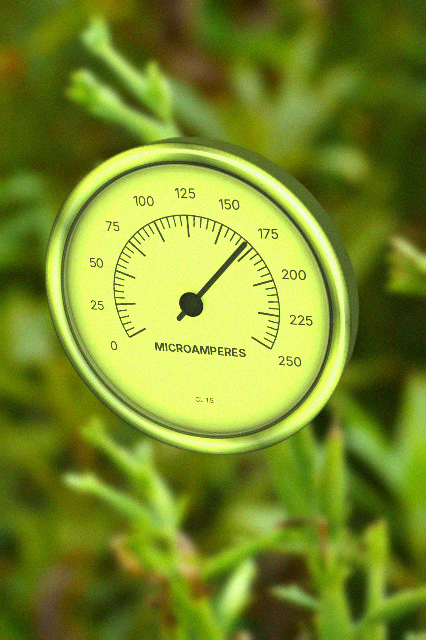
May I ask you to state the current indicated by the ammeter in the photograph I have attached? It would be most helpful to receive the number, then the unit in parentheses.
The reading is 170 (µA)
